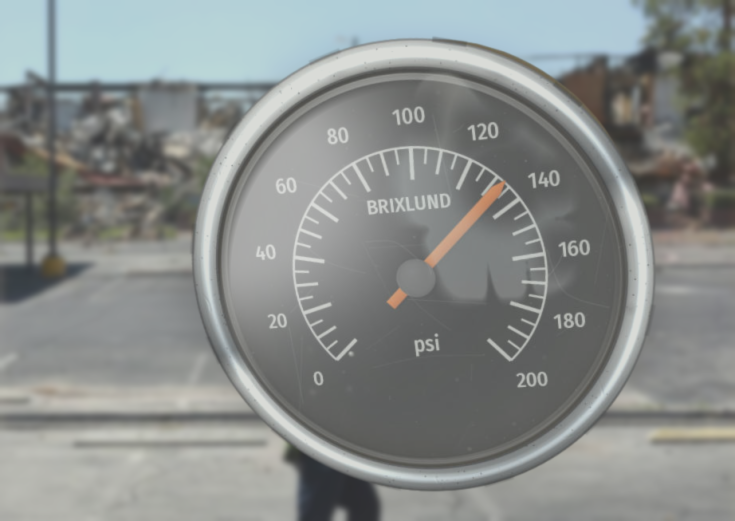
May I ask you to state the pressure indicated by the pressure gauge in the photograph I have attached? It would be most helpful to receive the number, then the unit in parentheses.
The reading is 132.5 (psi)
